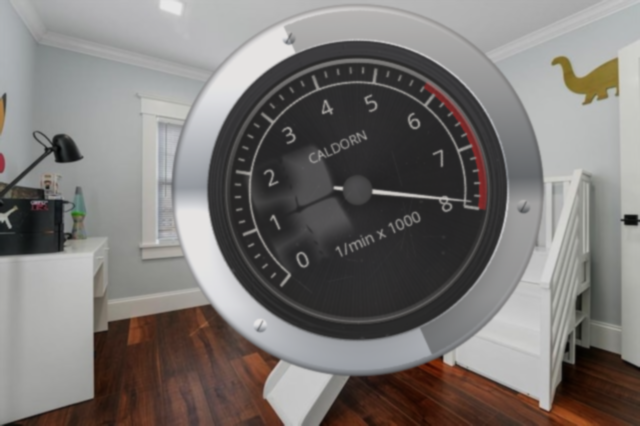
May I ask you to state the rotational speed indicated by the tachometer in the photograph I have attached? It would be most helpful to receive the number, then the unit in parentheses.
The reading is 7900 (rpm)
